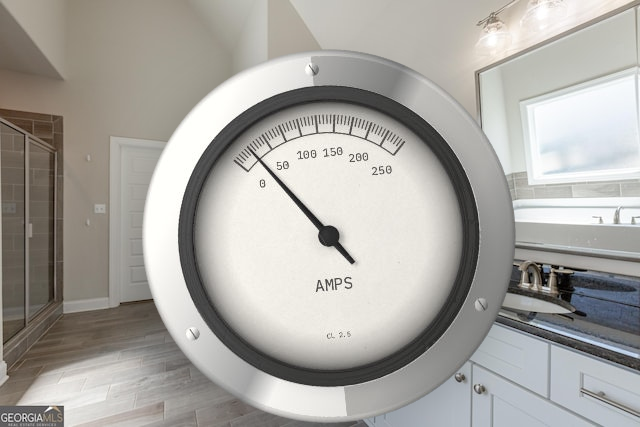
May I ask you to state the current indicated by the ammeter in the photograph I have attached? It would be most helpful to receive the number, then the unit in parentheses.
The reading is 25 (A)
